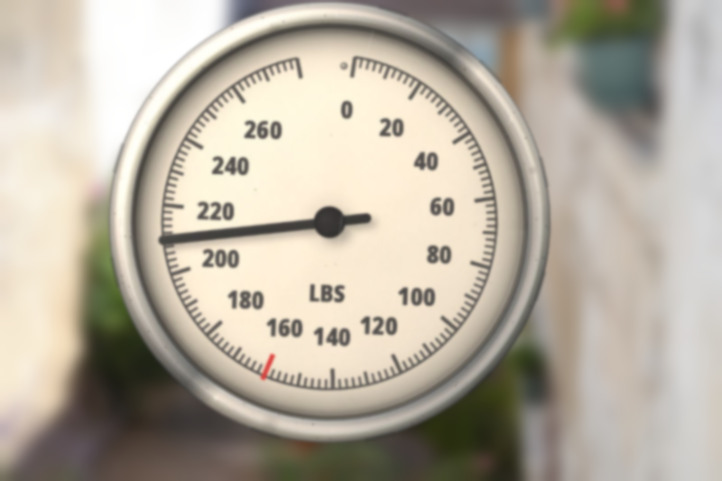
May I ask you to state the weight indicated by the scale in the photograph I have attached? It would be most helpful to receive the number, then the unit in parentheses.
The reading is 210 (lb)
